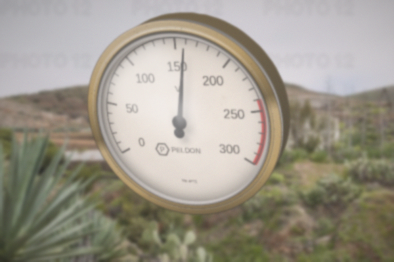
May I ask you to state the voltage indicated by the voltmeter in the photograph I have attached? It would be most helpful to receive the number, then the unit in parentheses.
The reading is 160 (V)
